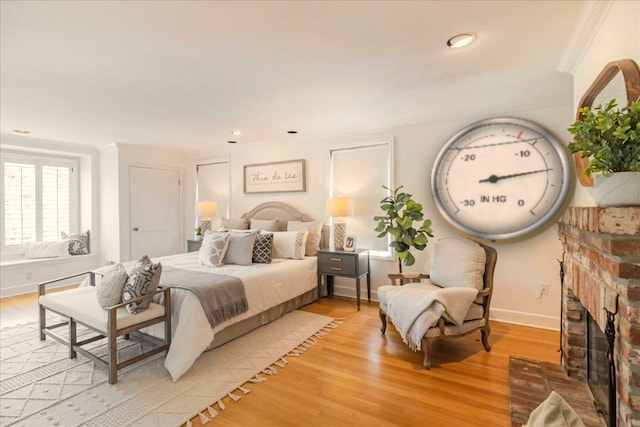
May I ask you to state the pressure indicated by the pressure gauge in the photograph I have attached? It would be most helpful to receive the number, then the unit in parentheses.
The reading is -6 (inHg)
